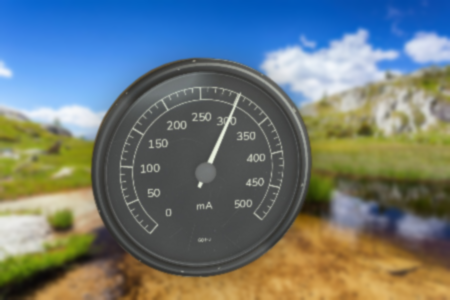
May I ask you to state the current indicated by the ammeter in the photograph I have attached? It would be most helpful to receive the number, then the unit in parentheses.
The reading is 300 (mA)
